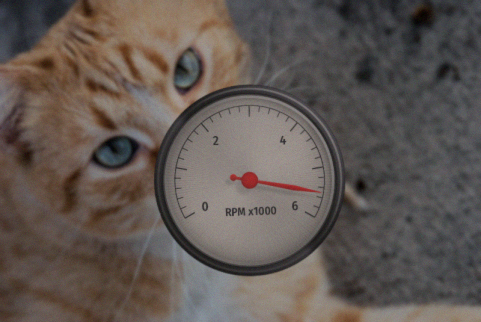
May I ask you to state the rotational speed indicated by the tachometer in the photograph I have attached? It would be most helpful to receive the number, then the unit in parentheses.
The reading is 5500 (rpm)
